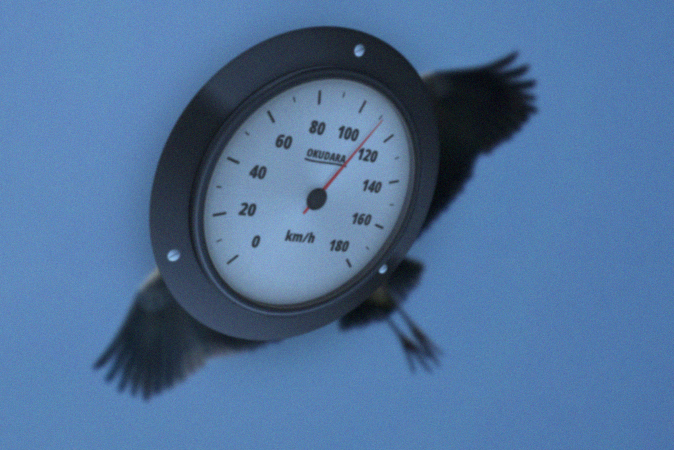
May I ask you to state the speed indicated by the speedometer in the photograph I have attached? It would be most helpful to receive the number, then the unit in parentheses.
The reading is 110 (km/h)
